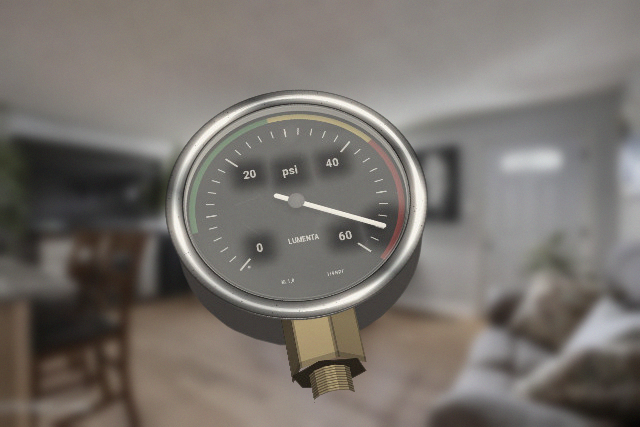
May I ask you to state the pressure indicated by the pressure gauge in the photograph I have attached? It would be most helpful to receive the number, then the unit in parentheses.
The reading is 56 (psi)
